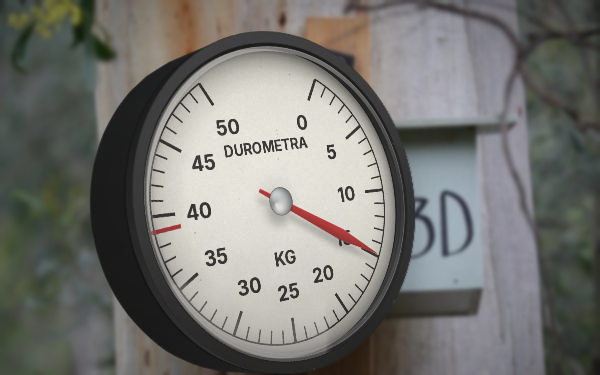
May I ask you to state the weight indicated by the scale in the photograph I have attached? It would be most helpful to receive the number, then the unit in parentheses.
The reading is 15 (kg)
